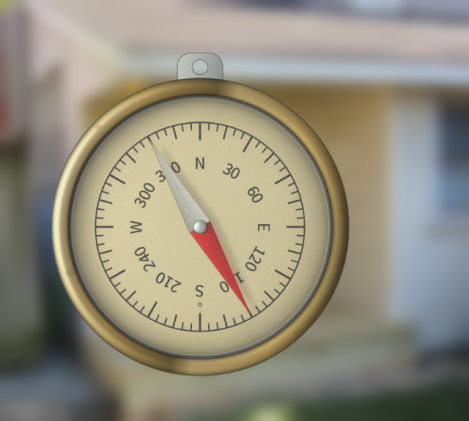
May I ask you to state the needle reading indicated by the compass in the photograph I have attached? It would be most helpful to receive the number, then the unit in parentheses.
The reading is 150 (°)
